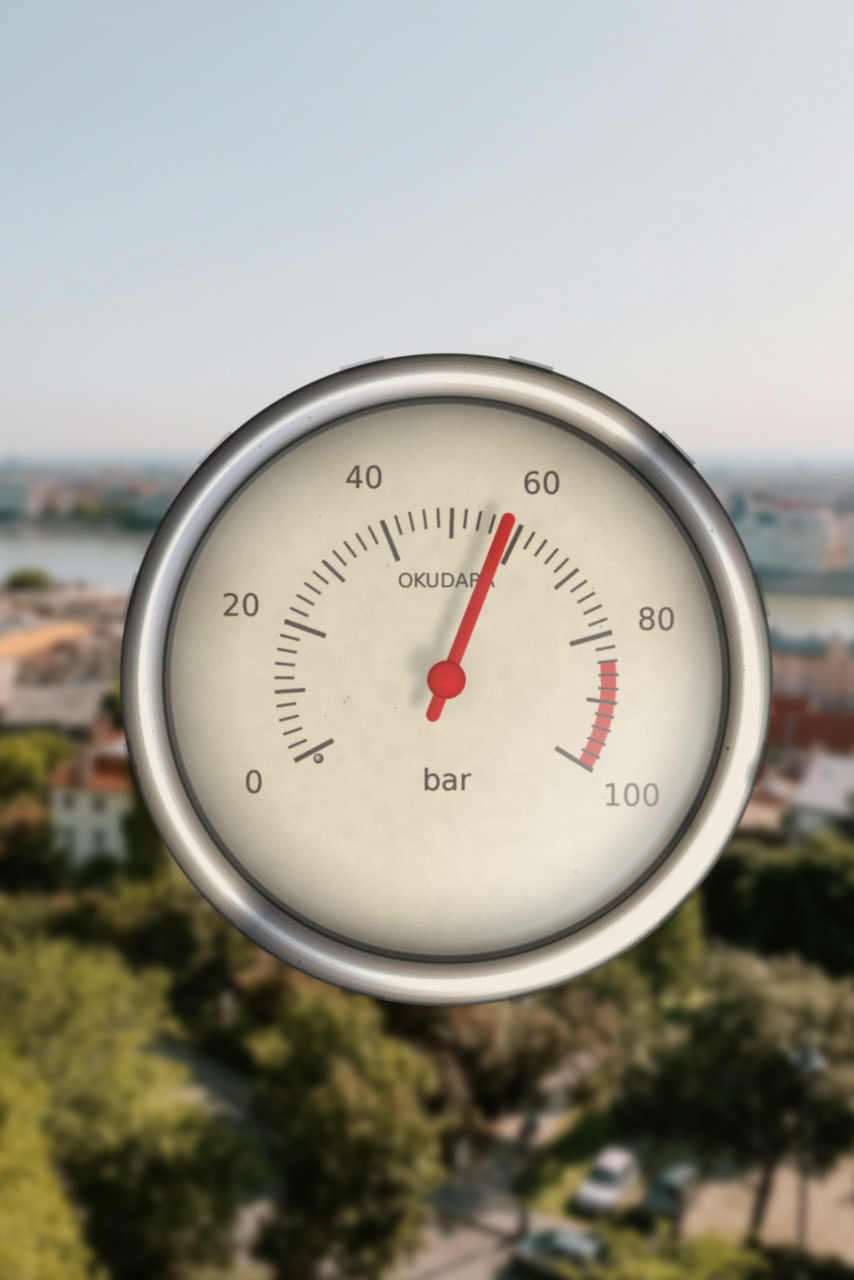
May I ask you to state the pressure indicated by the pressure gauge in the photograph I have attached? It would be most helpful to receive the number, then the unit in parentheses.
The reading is 58 (bar)
